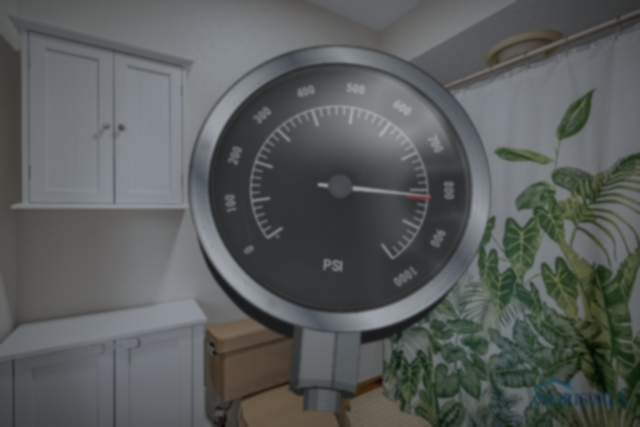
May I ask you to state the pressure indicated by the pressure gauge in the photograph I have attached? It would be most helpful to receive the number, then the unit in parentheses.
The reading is 820 (psi)
